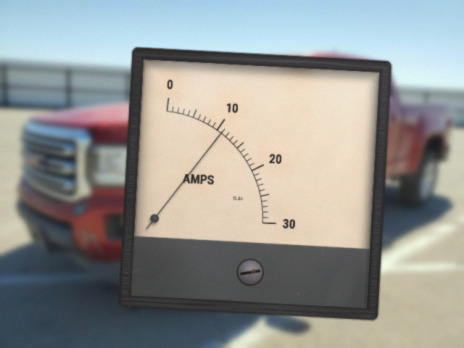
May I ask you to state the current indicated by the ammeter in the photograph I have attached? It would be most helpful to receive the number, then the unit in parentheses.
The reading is 11 (A)
